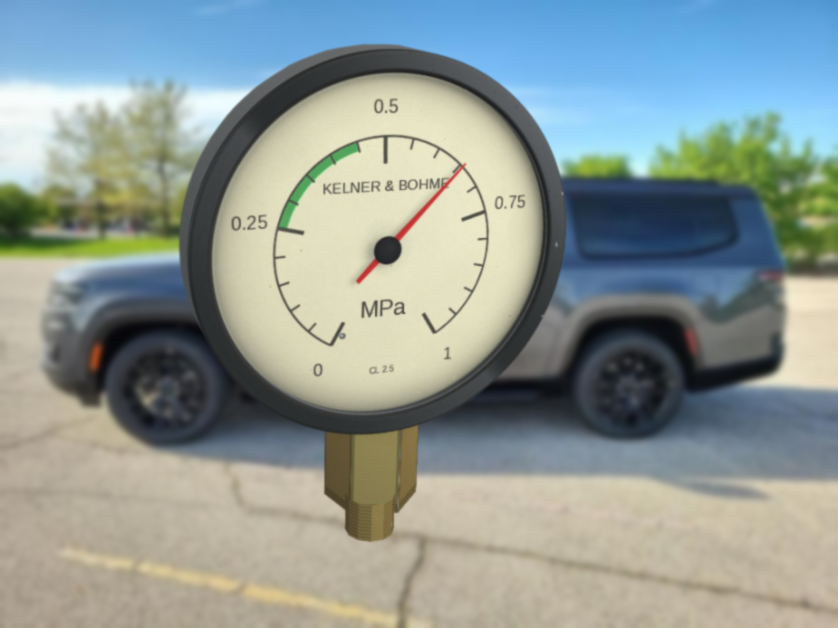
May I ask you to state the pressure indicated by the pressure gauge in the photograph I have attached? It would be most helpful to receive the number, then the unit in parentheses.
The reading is 0.65 (MPa)
